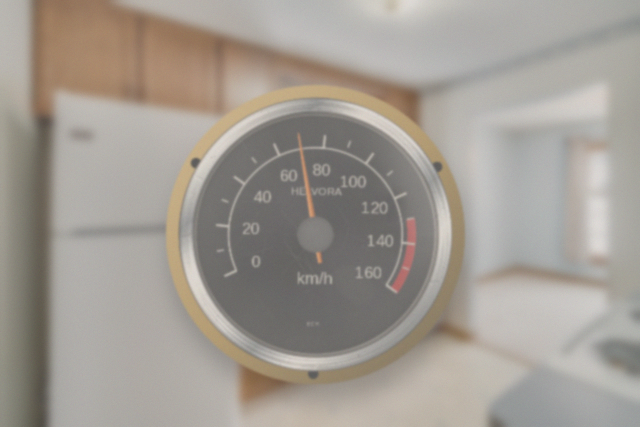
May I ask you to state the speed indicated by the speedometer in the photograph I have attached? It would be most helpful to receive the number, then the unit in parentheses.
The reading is 70 (km/h)
